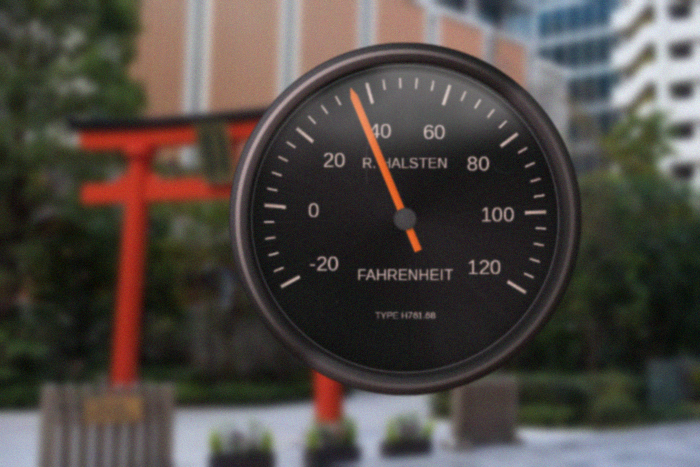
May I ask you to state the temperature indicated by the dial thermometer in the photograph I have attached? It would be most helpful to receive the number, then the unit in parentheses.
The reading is 36 (°F)
